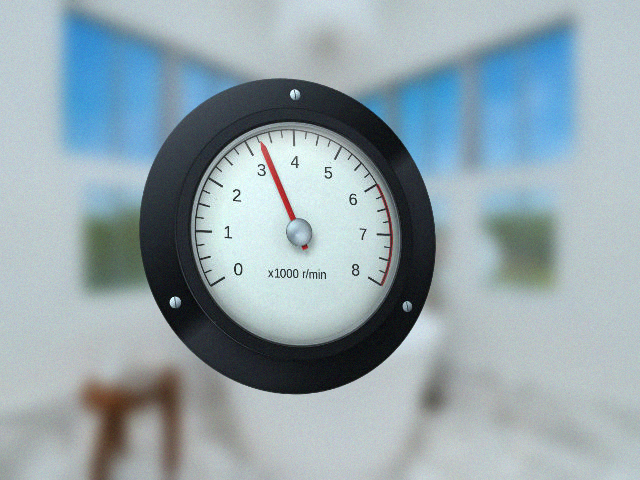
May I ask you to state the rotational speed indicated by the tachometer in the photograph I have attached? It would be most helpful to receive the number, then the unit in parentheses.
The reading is 3250 (rpm)
